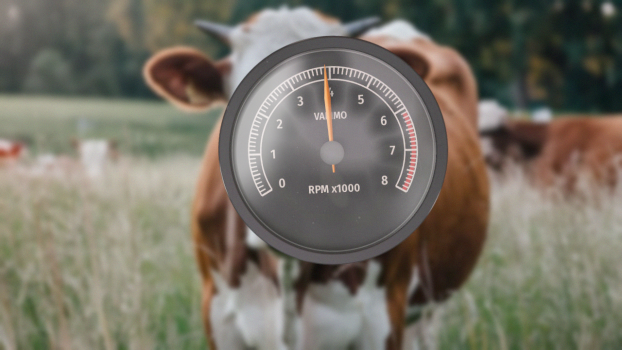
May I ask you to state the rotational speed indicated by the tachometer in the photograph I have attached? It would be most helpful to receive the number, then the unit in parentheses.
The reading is 3900 (rpm)
